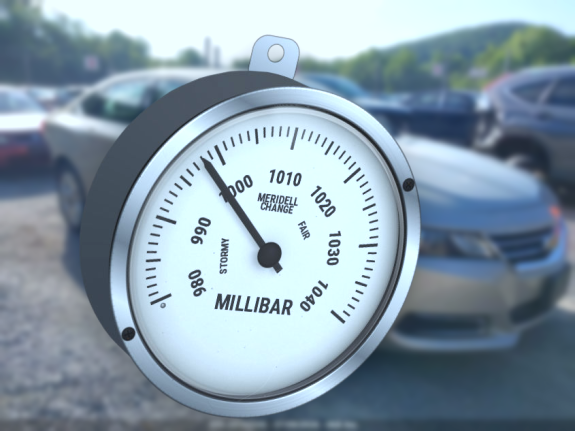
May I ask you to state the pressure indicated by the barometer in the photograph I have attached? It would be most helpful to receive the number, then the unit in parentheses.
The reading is 998 (mbar)
